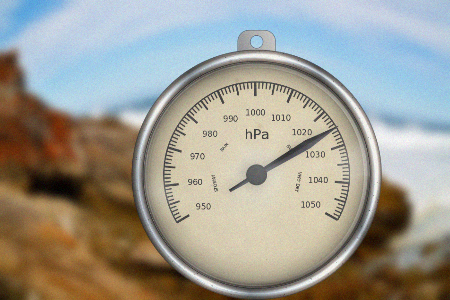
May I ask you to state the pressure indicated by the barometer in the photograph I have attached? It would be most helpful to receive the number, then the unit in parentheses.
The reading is 1025 (hPa)
